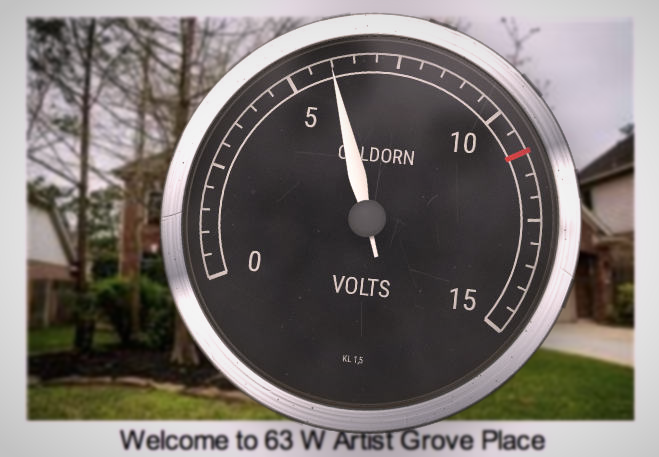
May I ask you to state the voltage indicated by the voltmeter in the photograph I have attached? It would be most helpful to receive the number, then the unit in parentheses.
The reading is 6 (V)
